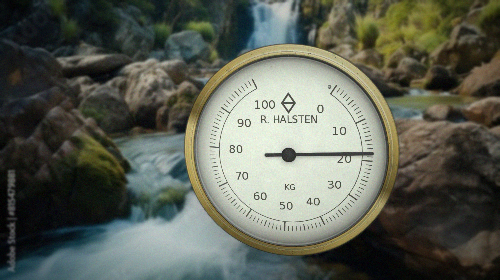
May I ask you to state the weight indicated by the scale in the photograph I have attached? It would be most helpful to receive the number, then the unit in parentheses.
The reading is 18 (kg)
